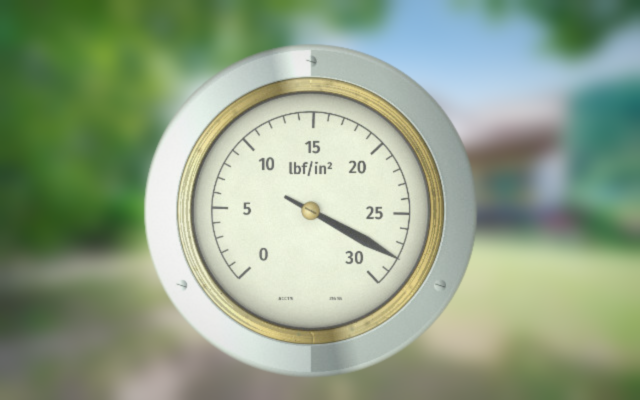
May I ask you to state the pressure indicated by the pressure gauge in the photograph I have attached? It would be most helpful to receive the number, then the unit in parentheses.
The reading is 28 (psi)
